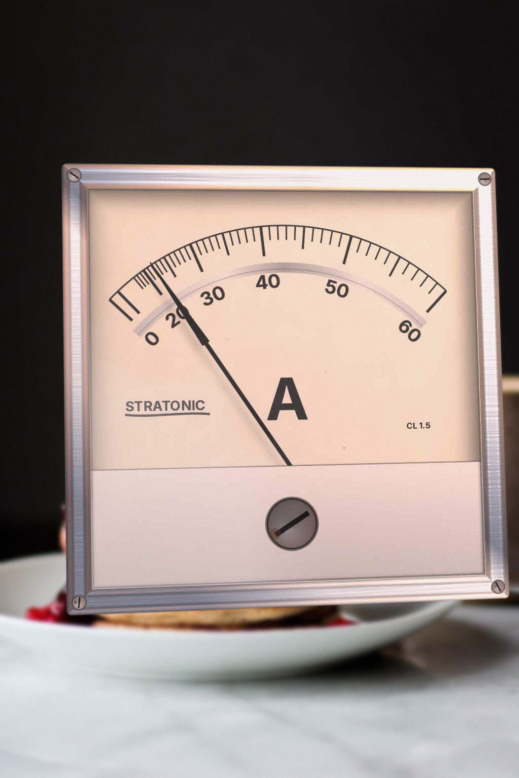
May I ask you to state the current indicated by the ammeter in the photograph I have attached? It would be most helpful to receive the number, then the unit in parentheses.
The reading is 22 (A)
